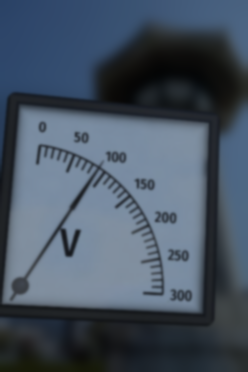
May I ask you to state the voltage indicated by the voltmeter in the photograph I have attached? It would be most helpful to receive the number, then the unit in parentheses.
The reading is 90 (V)
